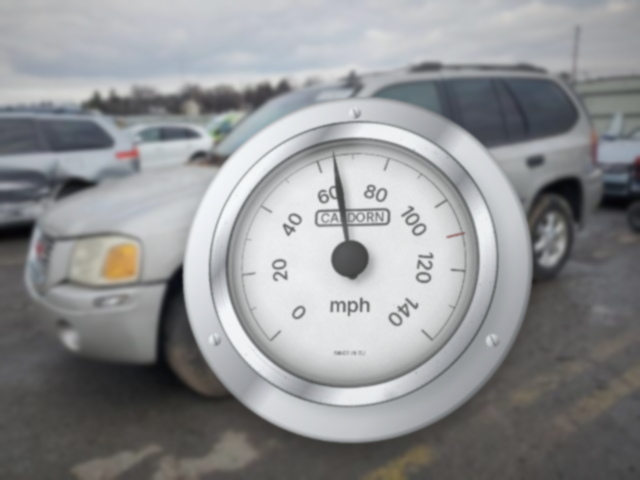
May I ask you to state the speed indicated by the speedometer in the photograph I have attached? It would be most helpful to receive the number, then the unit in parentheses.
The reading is 65 (mph)
